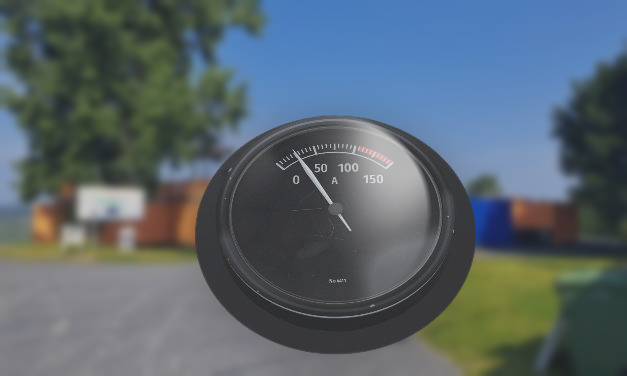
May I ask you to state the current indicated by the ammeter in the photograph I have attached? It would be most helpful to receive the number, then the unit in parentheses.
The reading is 25 (A)
